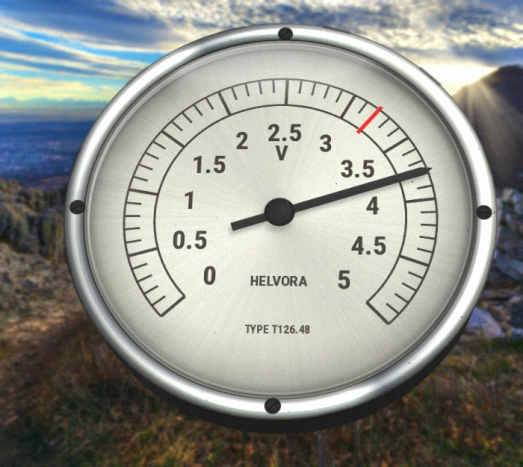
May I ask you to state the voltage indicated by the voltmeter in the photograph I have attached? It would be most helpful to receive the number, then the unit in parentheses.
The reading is 3.8 (V)
